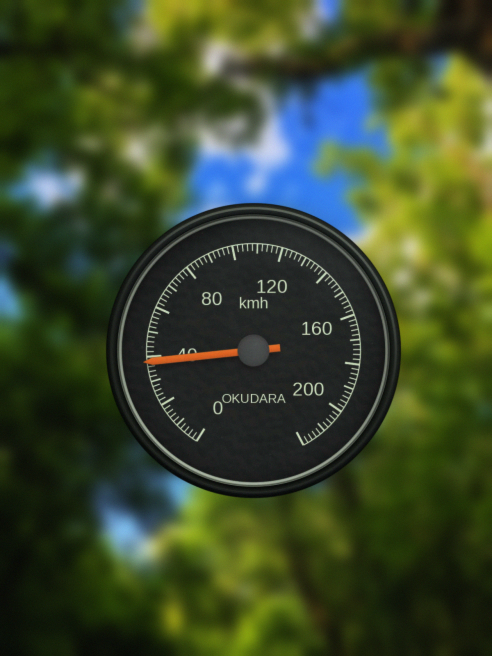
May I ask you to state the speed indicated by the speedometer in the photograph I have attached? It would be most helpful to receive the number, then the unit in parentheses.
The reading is 38 (km/h)
